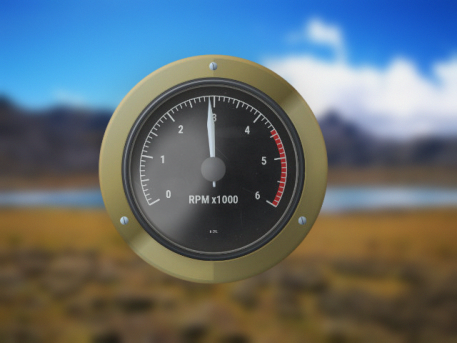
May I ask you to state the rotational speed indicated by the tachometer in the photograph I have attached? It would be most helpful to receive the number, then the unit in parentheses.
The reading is 2900 (rpm)
